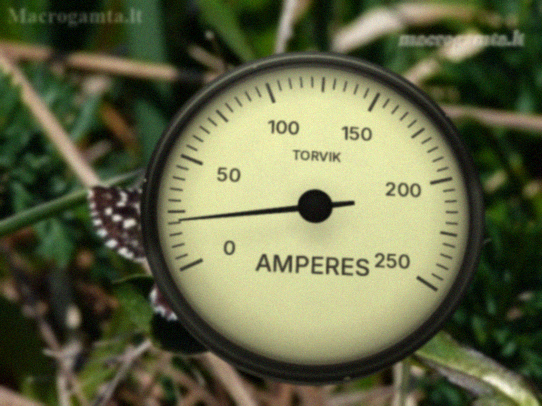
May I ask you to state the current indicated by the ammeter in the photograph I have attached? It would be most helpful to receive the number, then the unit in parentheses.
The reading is 20 (A)
